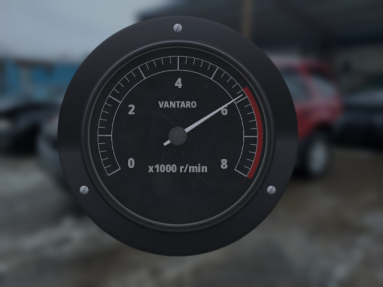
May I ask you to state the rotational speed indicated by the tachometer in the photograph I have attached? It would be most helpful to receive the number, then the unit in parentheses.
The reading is 5900 (rpm)
